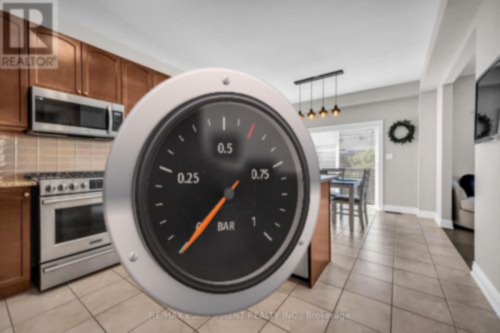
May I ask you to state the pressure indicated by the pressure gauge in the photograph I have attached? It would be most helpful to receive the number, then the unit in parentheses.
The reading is 0 (bar)
